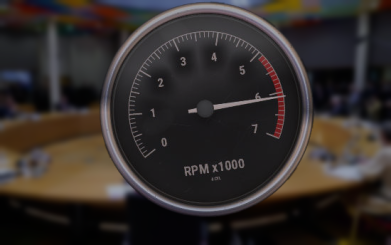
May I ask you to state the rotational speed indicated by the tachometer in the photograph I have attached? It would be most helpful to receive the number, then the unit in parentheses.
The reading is 6100 (rpm)
